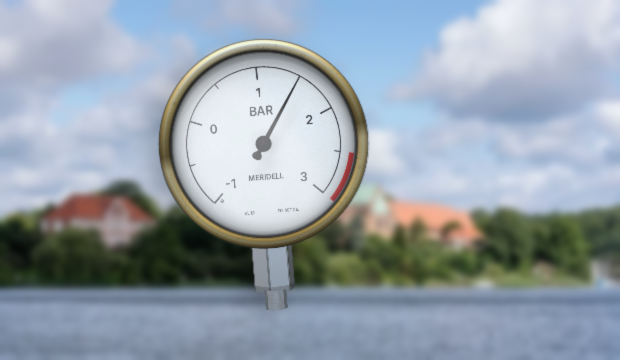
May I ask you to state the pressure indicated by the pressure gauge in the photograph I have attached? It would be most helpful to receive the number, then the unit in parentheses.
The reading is 1.5 (bar)
